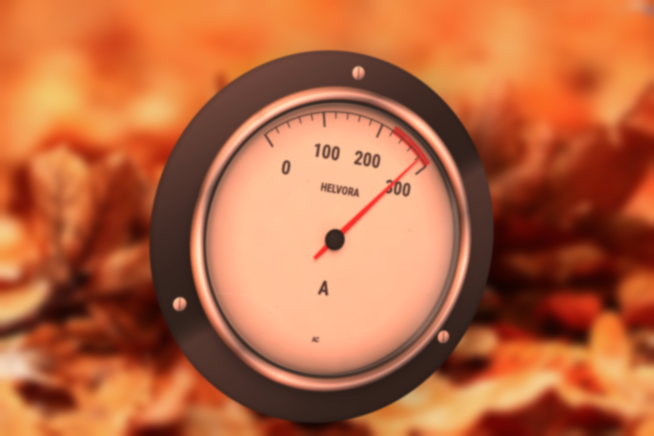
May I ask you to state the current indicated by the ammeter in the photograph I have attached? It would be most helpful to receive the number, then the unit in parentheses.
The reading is 280 (A)
